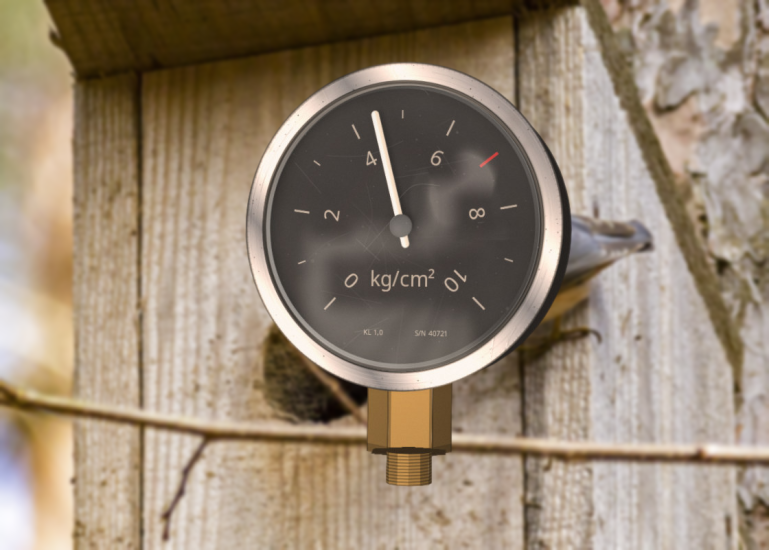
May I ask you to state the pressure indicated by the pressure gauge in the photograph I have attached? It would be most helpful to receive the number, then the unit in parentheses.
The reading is 4.5 (kg/cm²)
